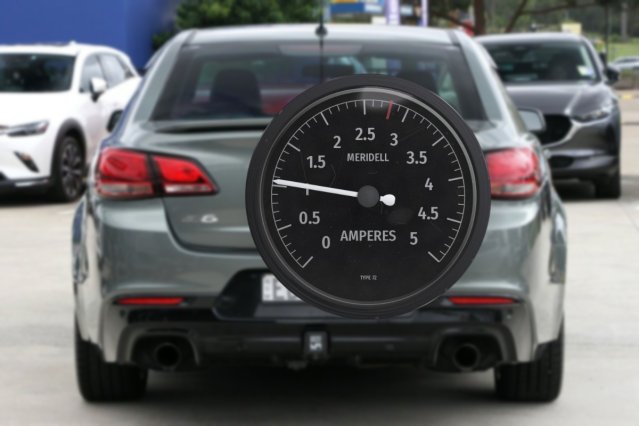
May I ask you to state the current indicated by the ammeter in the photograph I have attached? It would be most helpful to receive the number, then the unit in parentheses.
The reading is 1.05 (A)
